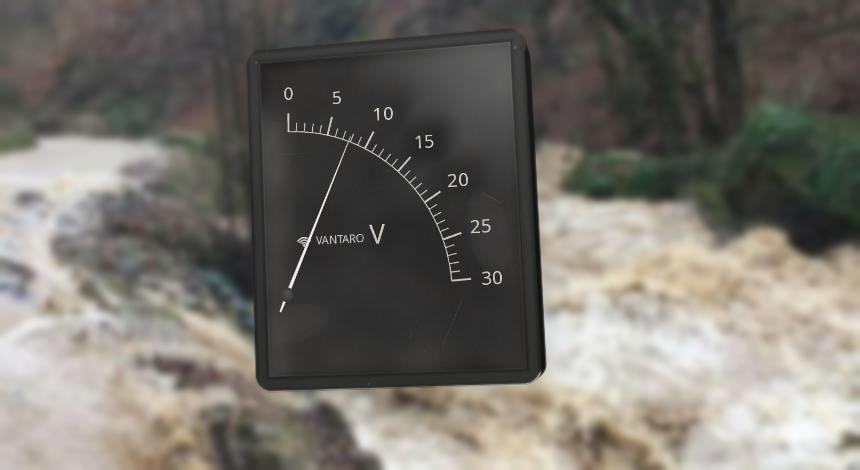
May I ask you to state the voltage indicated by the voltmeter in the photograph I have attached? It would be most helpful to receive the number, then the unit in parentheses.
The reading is 8 (V)
